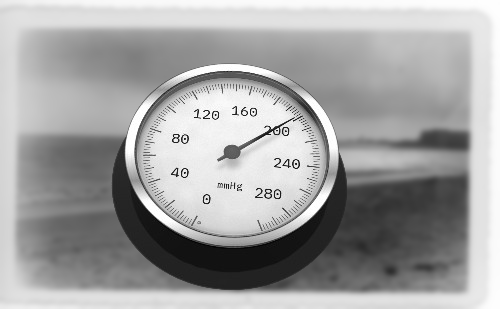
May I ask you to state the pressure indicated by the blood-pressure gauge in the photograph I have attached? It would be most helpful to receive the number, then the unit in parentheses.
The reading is 200 (mmHg)
